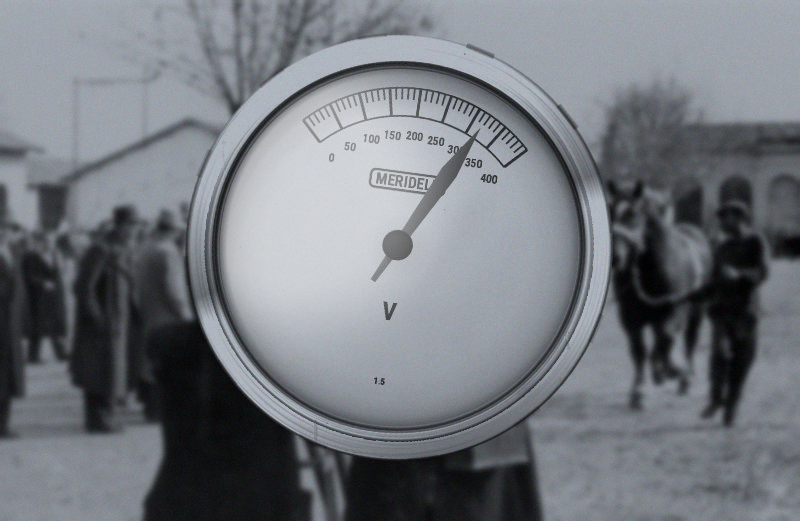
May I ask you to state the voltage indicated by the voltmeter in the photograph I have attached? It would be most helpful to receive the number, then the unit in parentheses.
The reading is 320 (V)
